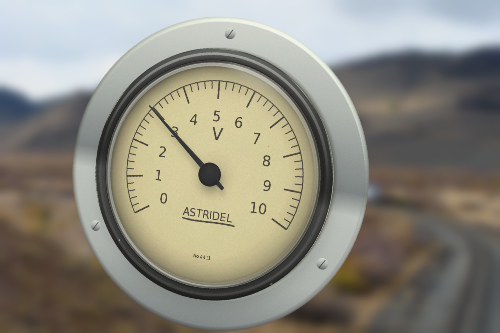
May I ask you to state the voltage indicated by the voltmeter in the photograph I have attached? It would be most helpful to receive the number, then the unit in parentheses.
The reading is 3 (V)
